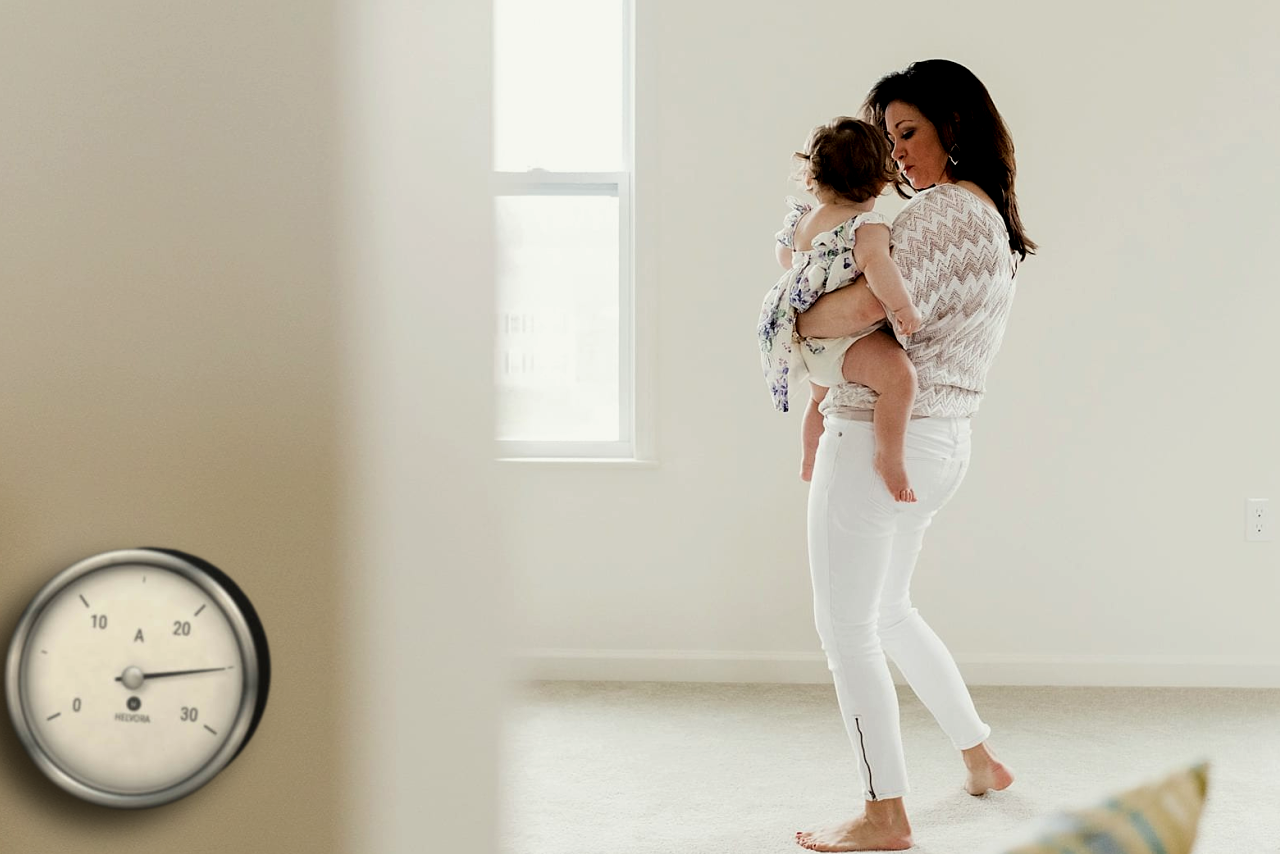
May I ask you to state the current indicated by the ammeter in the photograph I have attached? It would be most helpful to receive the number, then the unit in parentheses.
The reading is 25 (A)
